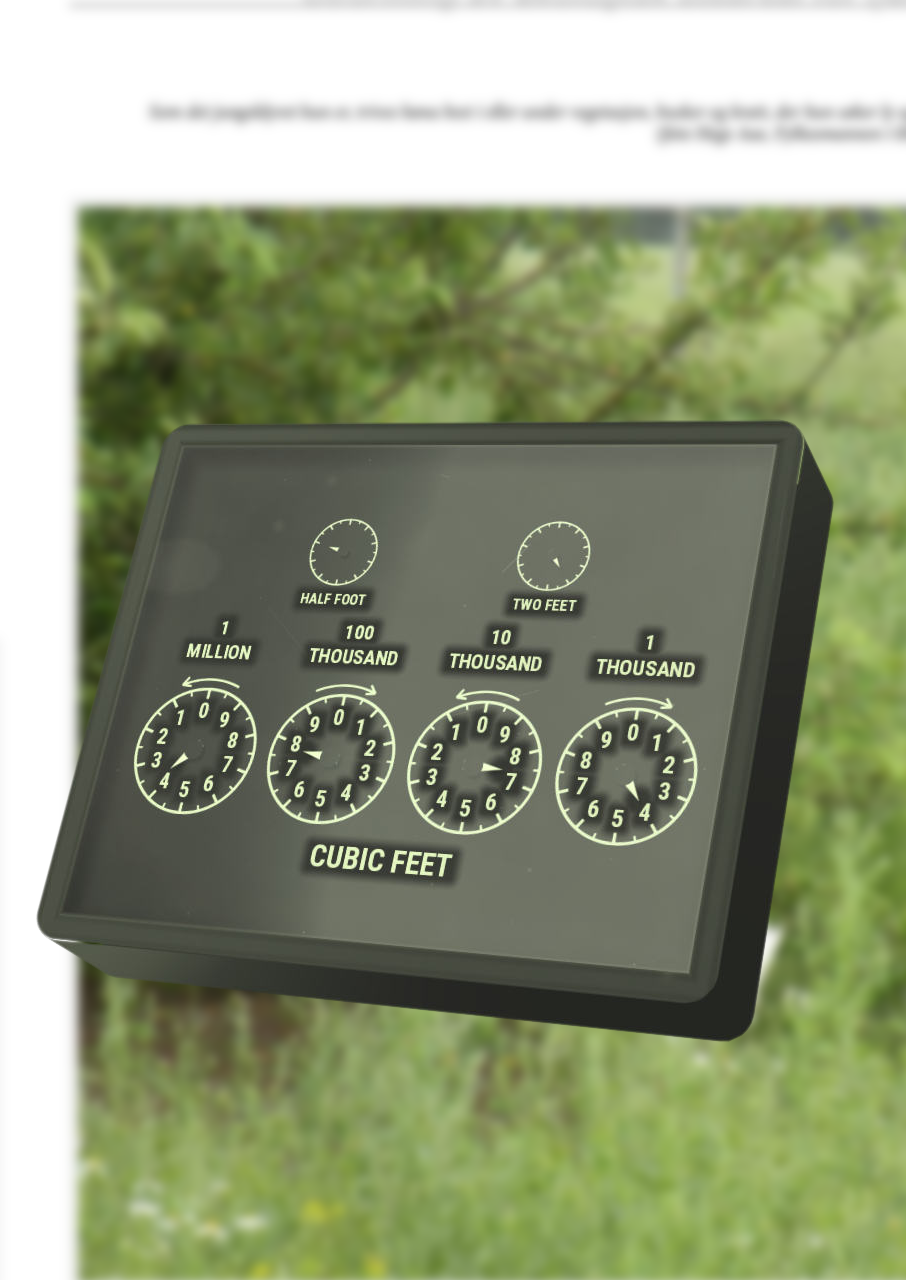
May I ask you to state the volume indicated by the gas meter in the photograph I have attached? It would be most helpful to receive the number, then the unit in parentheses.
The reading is 377400 (ft³)
